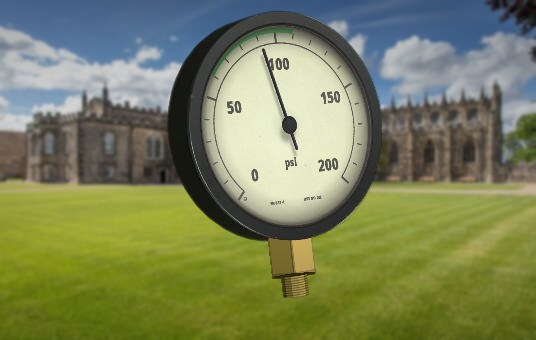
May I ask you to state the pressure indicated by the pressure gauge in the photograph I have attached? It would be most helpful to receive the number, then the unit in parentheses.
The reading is 90 (psi)
